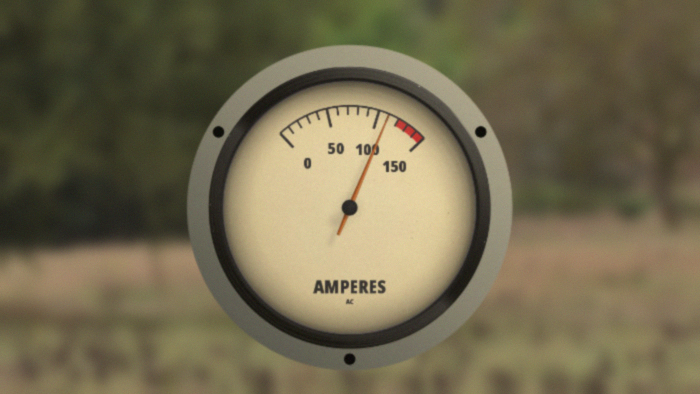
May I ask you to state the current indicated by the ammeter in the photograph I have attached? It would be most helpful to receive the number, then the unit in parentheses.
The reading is 110 (A)
